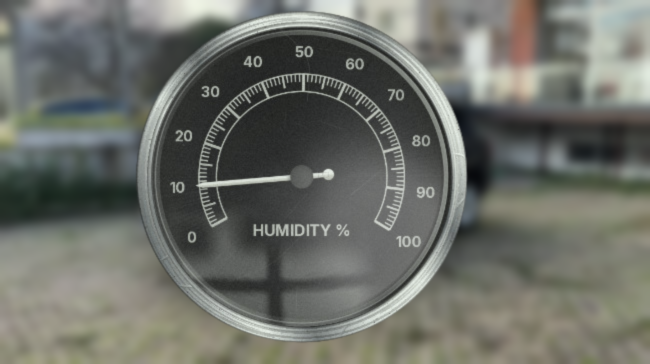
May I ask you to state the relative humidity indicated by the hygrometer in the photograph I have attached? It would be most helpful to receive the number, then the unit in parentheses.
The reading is 10 (%)
